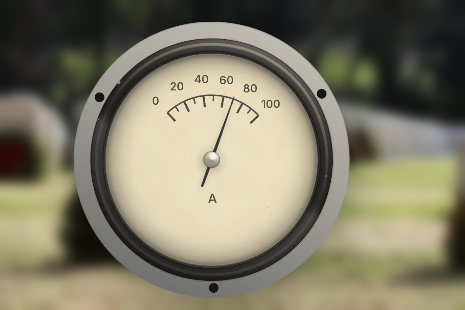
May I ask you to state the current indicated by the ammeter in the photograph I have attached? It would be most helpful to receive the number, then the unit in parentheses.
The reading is 70 (A)
